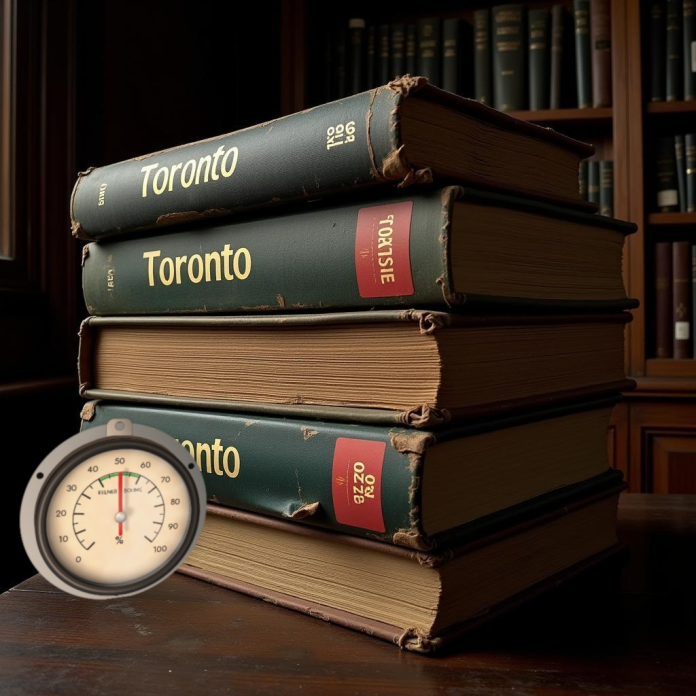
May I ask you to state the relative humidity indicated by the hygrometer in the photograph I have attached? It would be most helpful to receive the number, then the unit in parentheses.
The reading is 50 (%)
